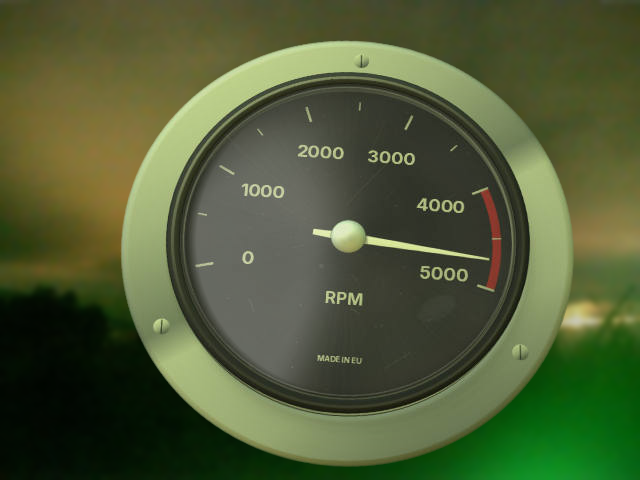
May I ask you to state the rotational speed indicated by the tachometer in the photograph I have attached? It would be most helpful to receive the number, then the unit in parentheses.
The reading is 4750 (rpm)
